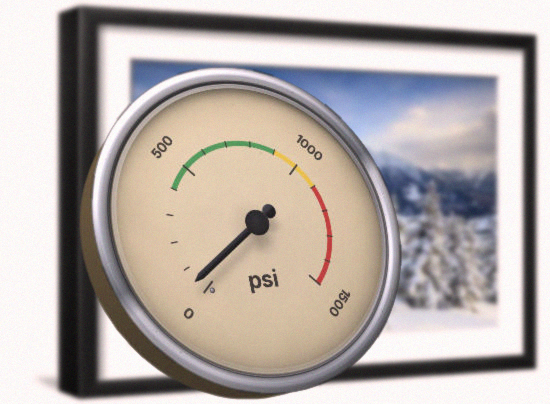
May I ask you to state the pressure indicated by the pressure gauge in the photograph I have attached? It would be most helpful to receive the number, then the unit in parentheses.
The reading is 50 (psi)
